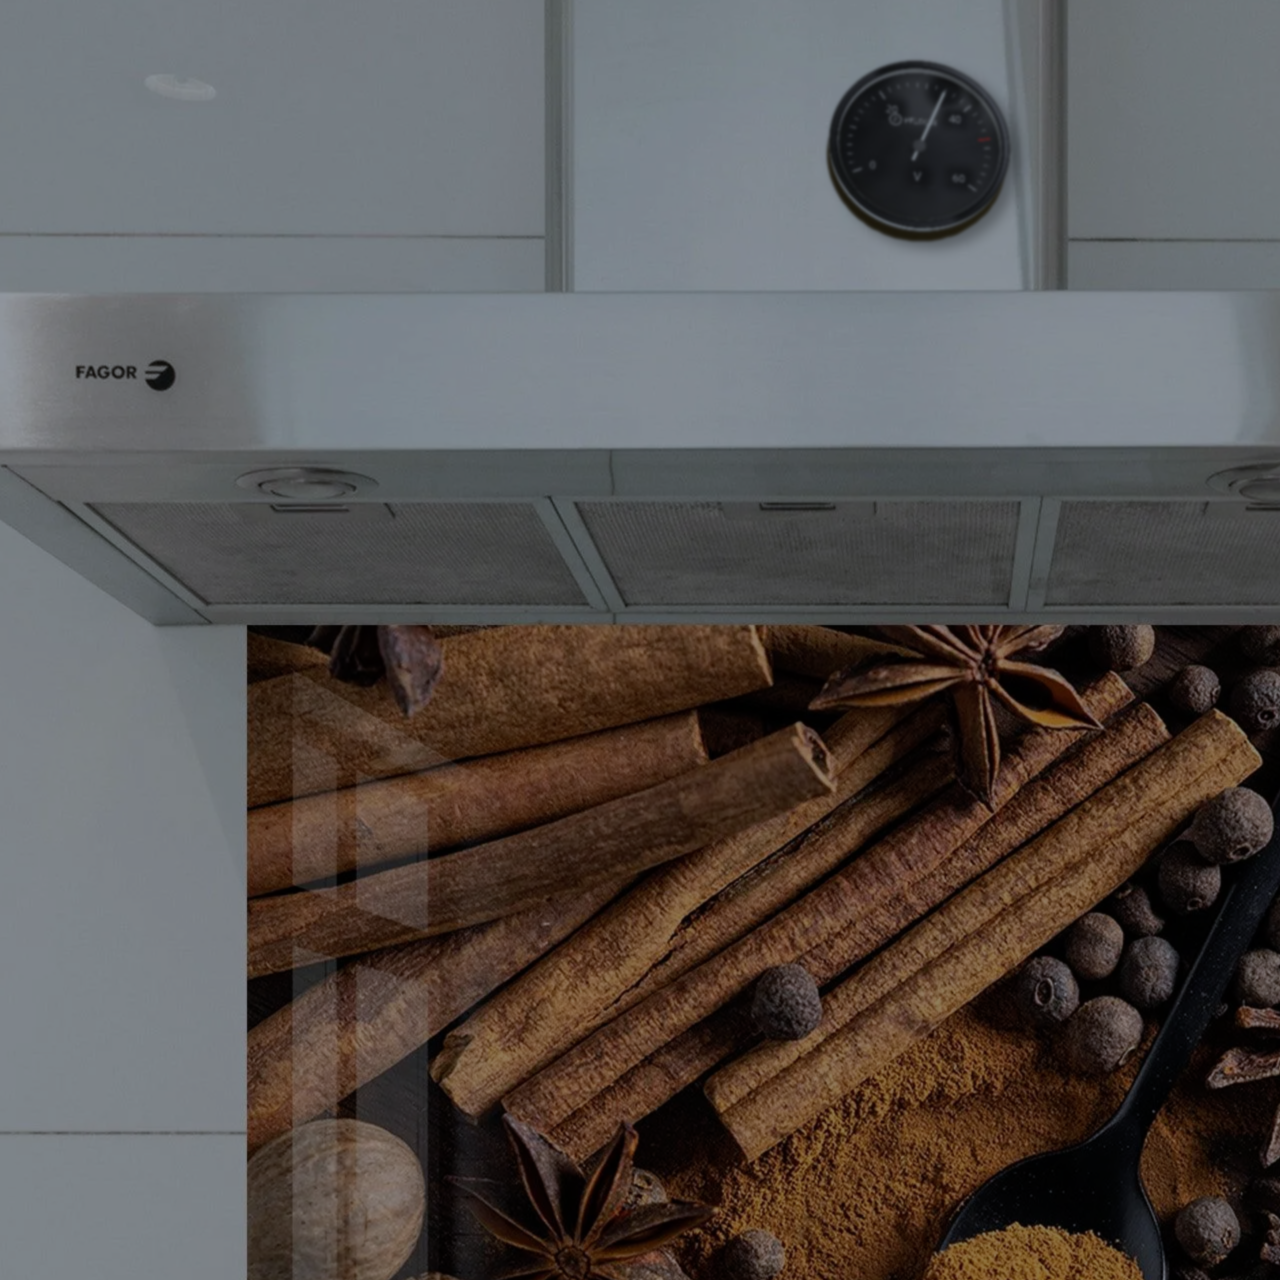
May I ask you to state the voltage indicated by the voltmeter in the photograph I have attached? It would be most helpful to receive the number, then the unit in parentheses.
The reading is 34 (V)
